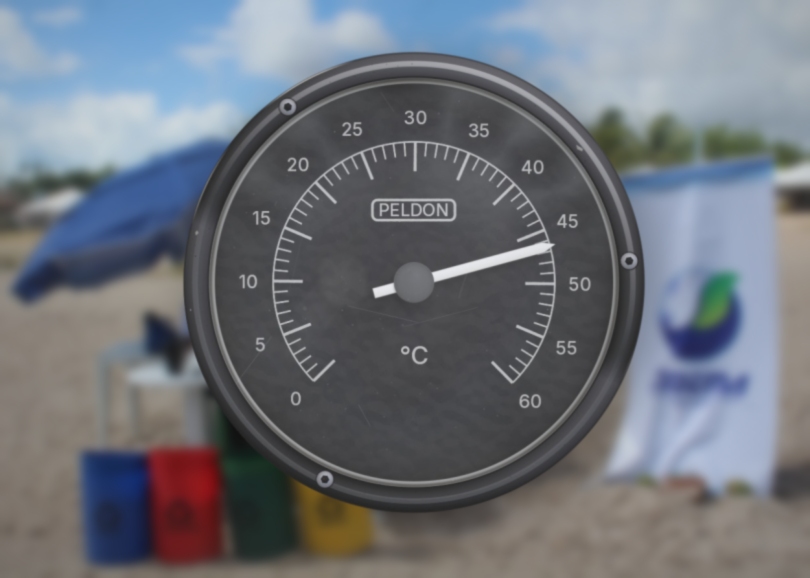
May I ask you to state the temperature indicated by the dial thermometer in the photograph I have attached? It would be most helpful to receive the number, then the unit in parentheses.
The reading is 46.5 (°C)
